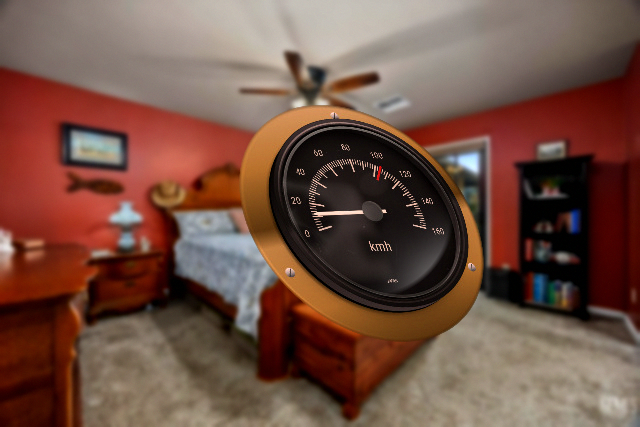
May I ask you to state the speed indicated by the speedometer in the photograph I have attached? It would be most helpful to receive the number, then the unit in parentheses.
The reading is 10 (km/h)
